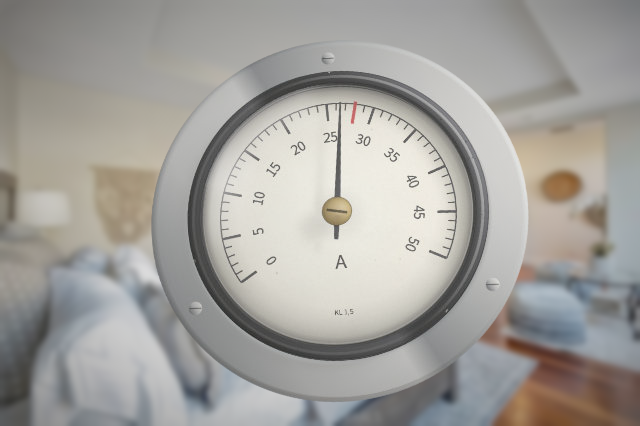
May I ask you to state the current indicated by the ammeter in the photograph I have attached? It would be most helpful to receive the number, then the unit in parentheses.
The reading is 26.5 (A)
